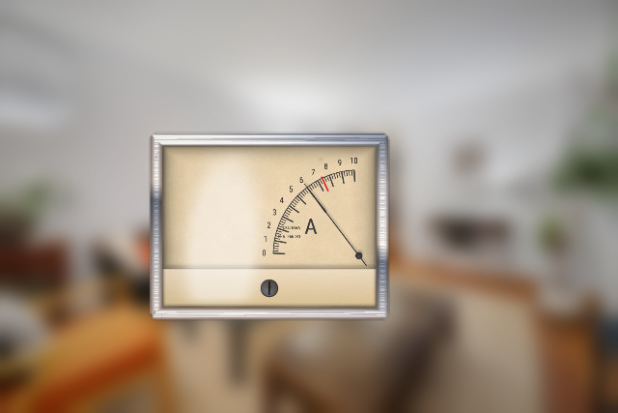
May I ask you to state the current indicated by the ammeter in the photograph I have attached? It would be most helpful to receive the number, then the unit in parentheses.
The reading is 6 (A)
